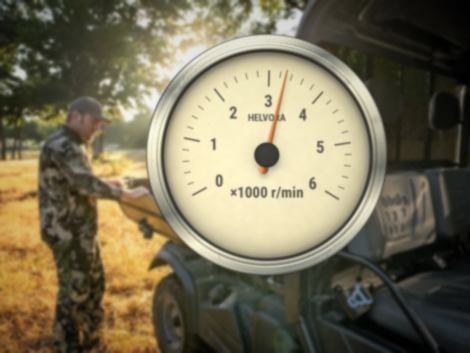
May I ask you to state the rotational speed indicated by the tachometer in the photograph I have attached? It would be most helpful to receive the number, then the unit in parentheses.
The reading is 3300 (rpm)
